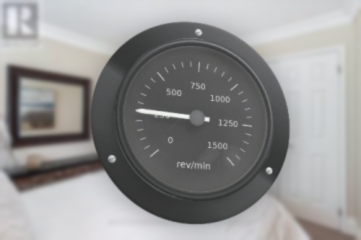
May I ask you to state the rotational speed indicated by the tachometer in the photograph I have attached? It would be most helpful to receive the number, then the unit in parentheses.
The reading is 250 (rpm)
